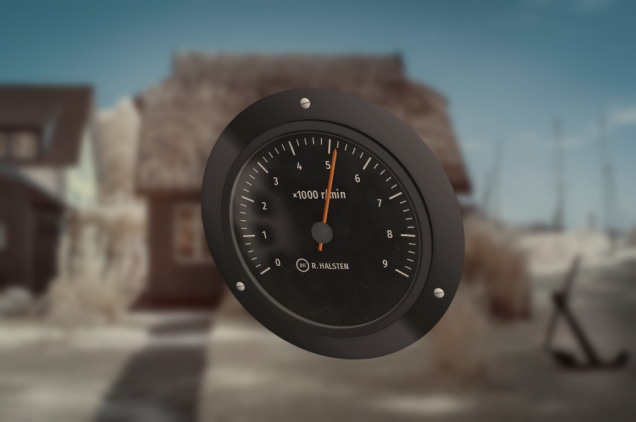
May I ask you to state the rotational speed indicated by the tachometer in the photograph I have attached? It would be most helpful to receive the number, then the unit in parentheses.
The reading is 5200 (rpm)
